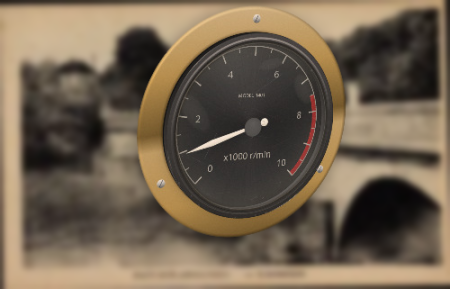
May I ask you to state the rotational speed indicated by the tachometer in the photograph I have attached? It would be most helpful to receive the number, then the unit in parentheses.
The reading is 1000 (rpm)
